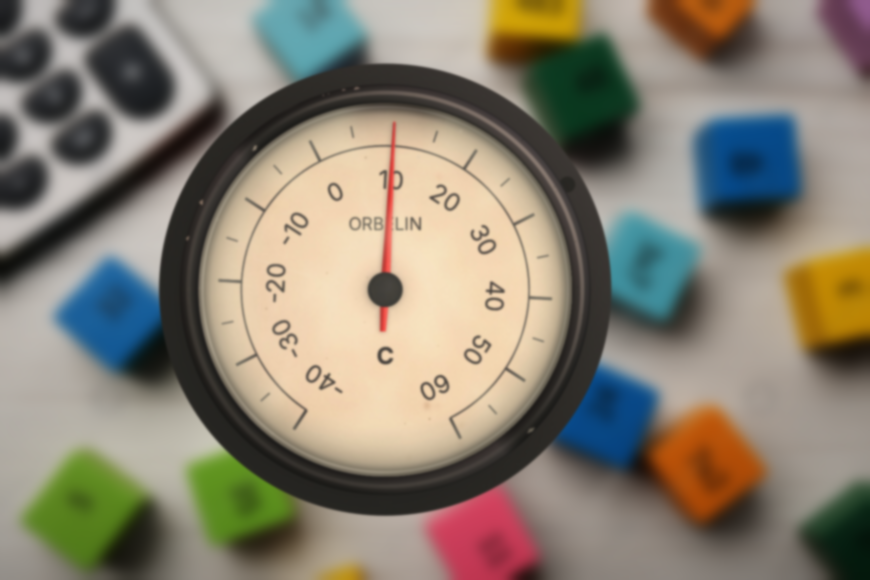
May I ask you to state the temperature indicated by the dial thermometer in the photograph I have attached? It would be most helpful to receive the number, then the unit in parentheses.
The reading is 10 (°C)
